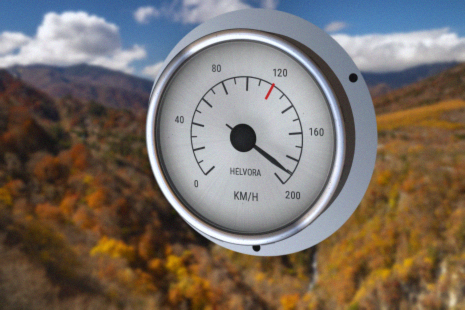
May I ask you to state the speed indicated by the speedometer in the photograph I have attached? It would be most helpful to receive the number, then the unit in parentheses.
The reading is 190 (km/h)
